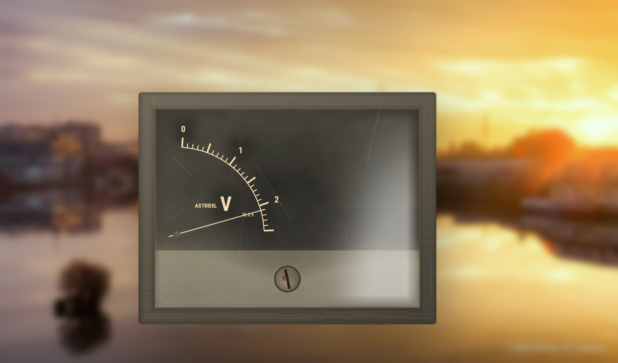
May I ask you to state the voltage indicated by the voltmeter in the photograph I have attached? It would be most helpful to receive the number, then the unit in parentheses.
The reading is 2.1 (V)
